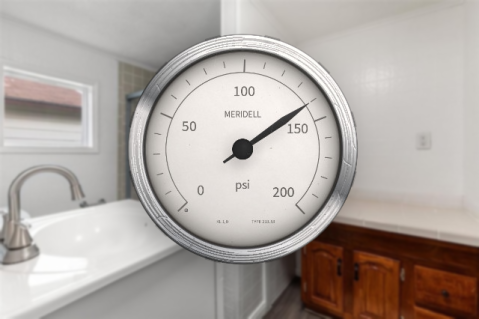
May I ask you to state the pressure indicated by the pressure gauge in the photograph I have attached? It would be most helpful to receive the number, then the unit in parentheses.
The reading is 140 (psi)
